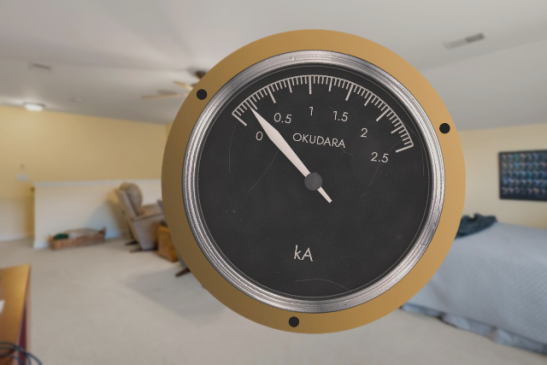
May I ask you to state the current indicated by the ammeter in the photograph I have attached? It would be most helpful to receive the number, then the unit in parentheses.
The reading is 0.2 (kA)
